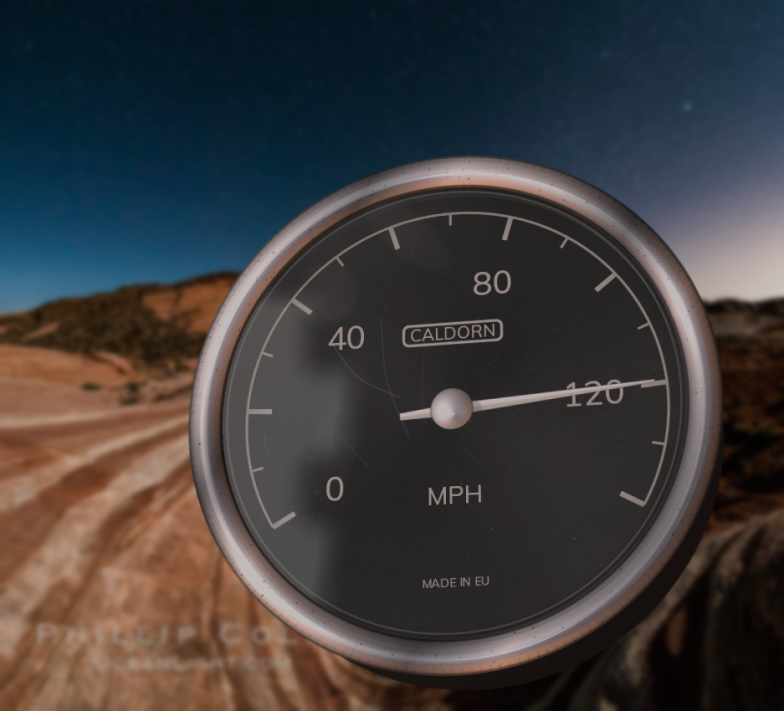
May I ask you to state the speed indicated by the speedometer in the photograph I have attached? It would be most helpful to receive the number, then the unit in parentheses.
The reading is 120 (mph)
